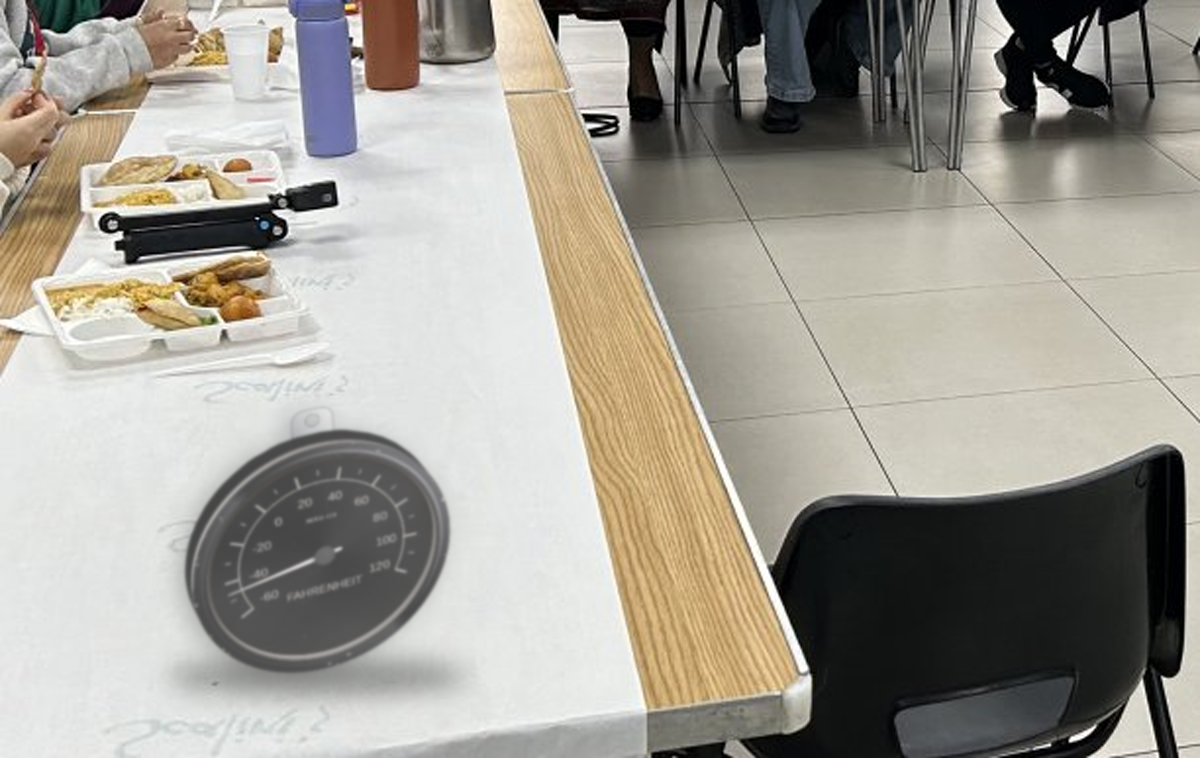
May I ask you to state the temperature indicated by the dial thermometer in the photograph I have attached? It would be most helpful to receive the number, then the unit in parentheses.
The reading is -45 (°F)
